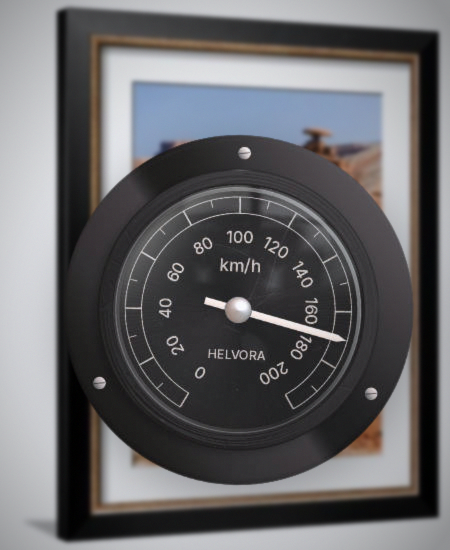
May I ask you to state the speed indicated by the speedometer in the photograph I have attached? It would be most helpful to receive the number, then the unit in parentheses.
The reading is 170 (km/h)
